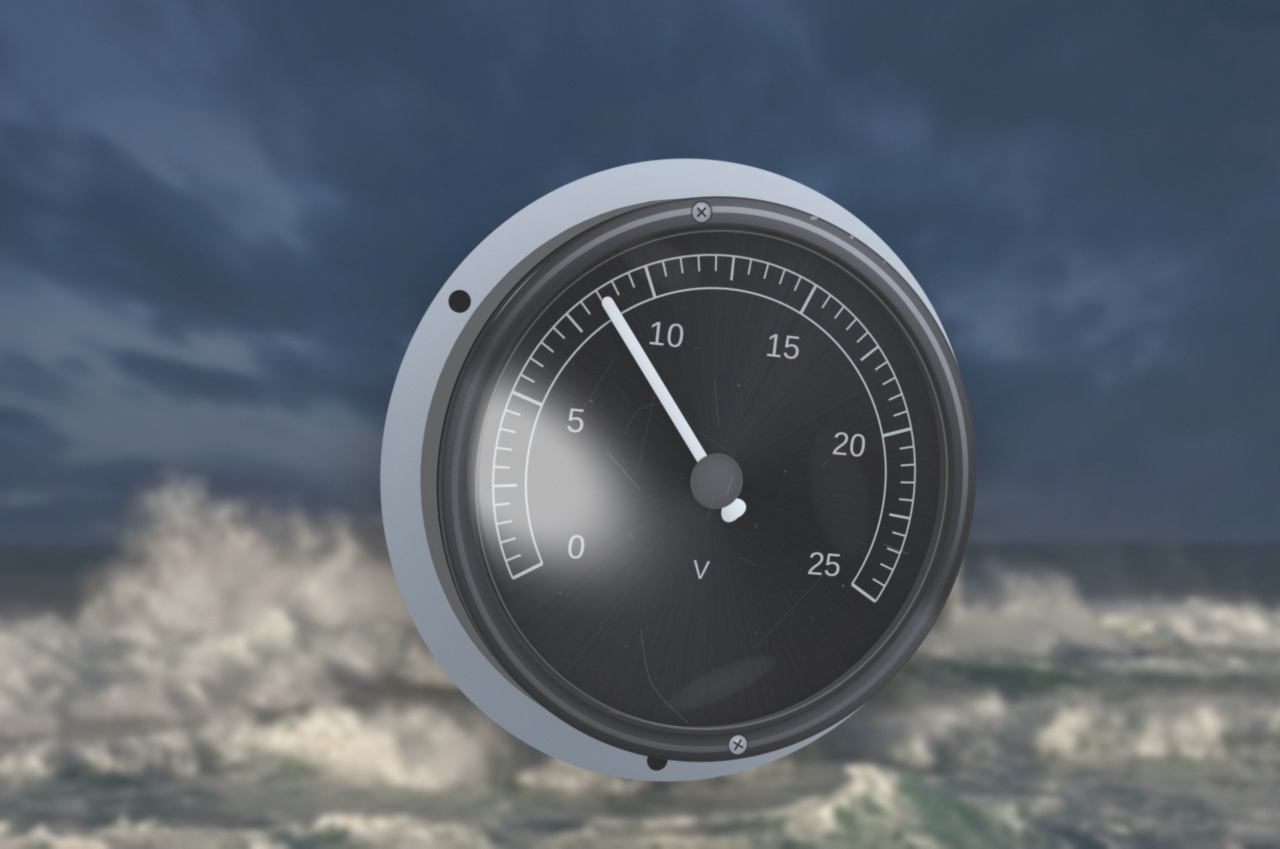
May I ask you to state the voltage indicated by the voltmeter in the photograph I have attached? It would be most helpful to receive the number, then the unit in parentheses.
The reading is 8.5 (V)
